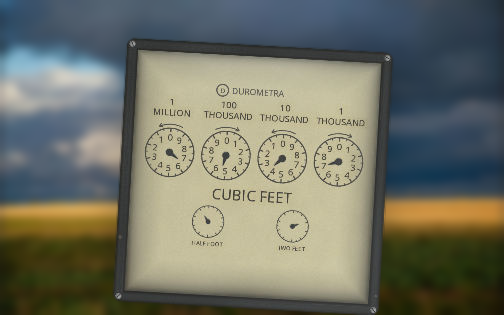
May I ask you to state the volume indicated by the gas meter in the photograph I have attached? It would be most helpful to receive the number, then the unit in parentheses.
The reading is 653700 (ft³)
